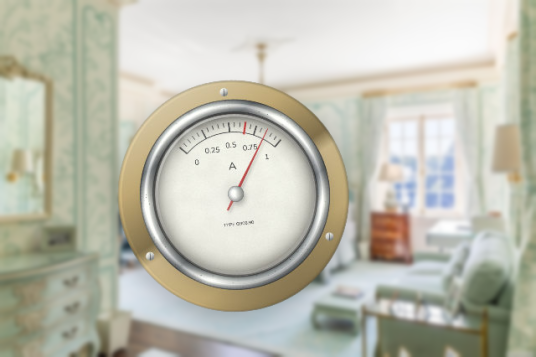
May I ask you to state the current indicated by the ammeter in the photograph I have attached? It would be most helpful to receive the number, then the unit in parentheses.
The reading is 0.85 (A)
